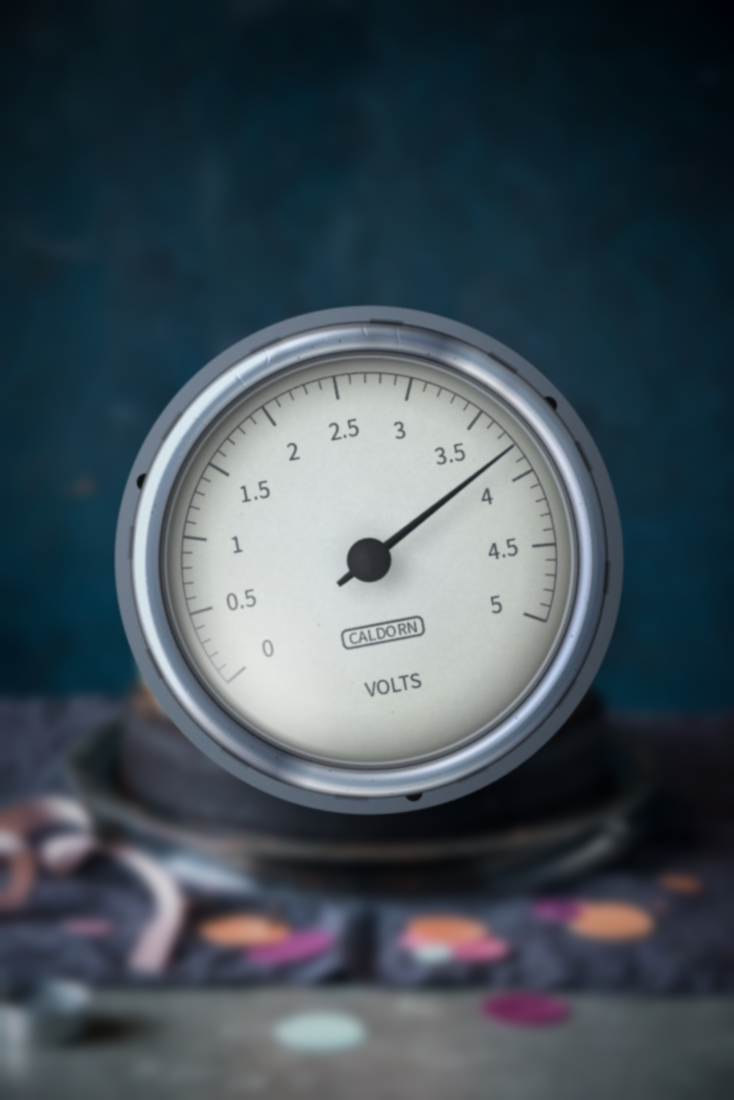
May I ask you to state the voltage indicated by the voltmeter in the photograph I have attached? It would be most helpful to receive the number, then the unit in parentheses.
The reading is 3.8 (V)
